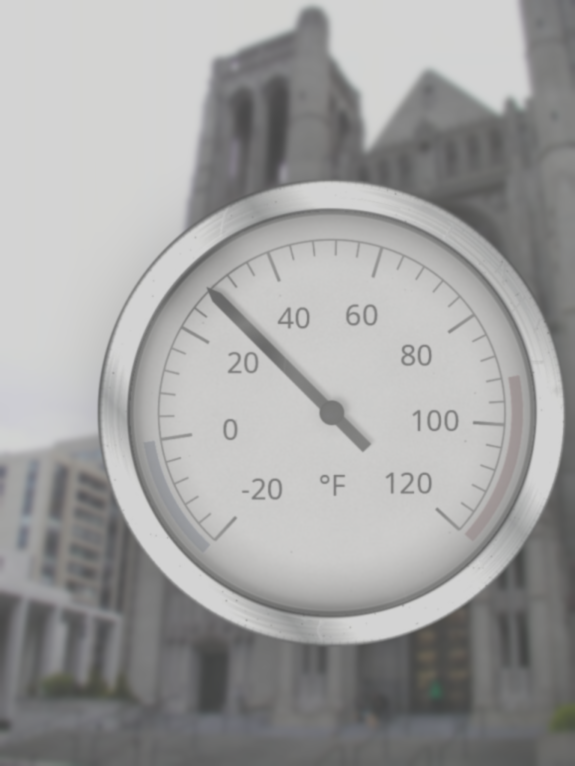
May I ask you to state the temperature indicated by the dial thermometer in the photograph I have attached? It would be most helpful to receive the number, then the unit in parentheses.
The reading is 28 (°F)
